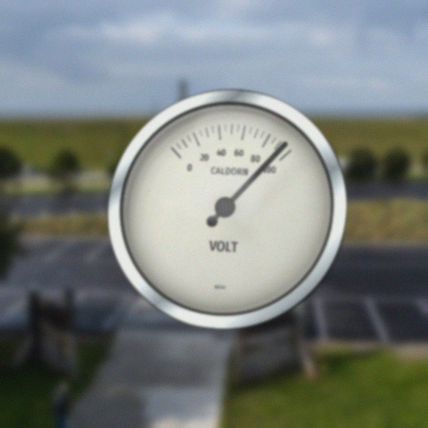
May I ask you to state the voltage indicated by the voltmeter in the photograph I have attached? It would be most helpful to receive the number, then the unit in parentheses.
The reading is 95 (V)
